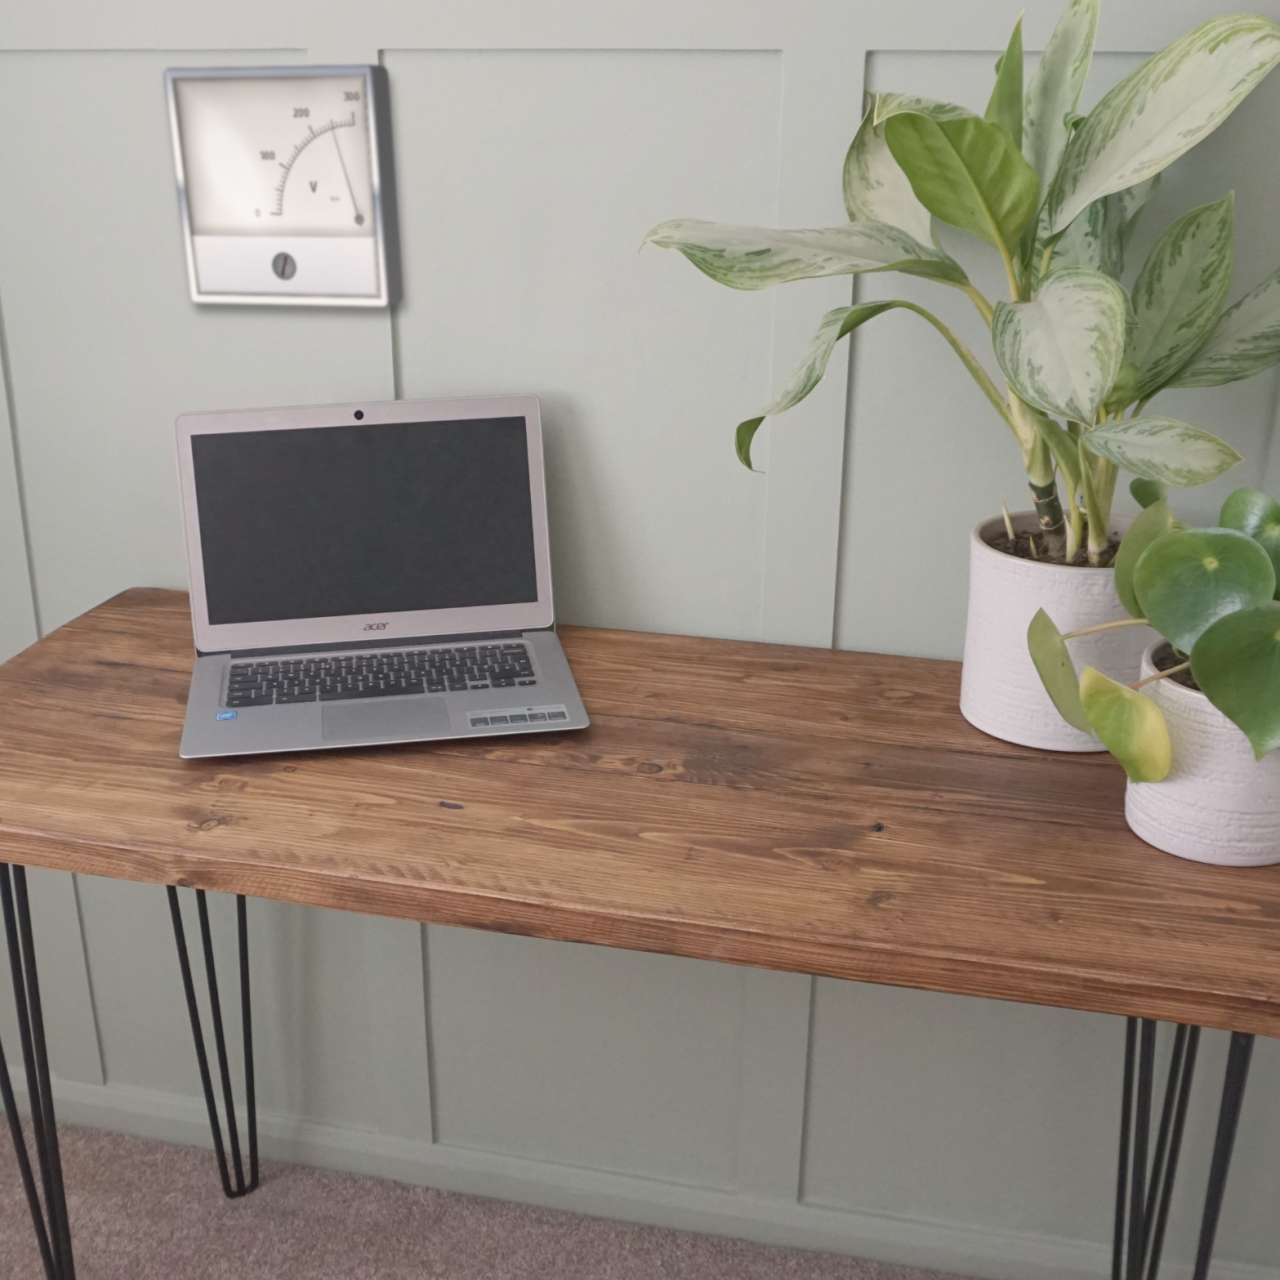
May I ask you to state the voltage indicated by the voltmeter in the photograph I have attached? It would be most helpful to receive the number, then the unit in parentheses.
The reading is 250 (V)
